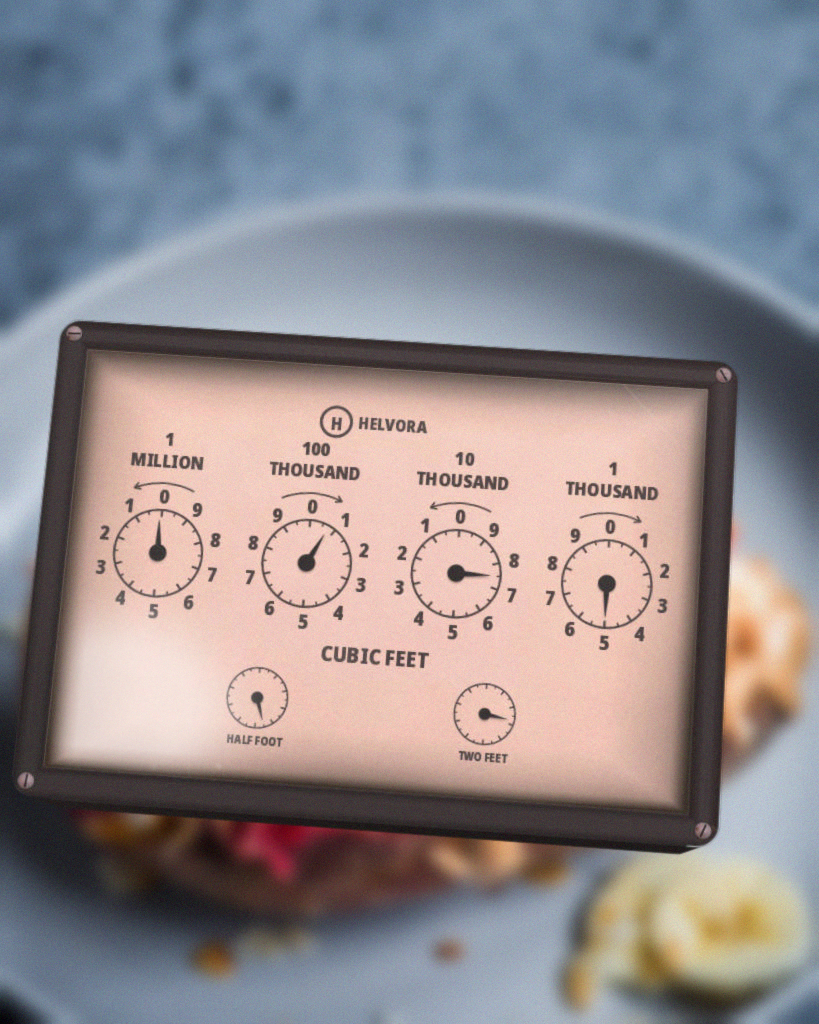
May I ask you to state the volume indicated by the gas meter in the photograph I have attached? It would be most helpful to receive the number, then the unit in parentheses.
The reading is 7500 (ft³)
